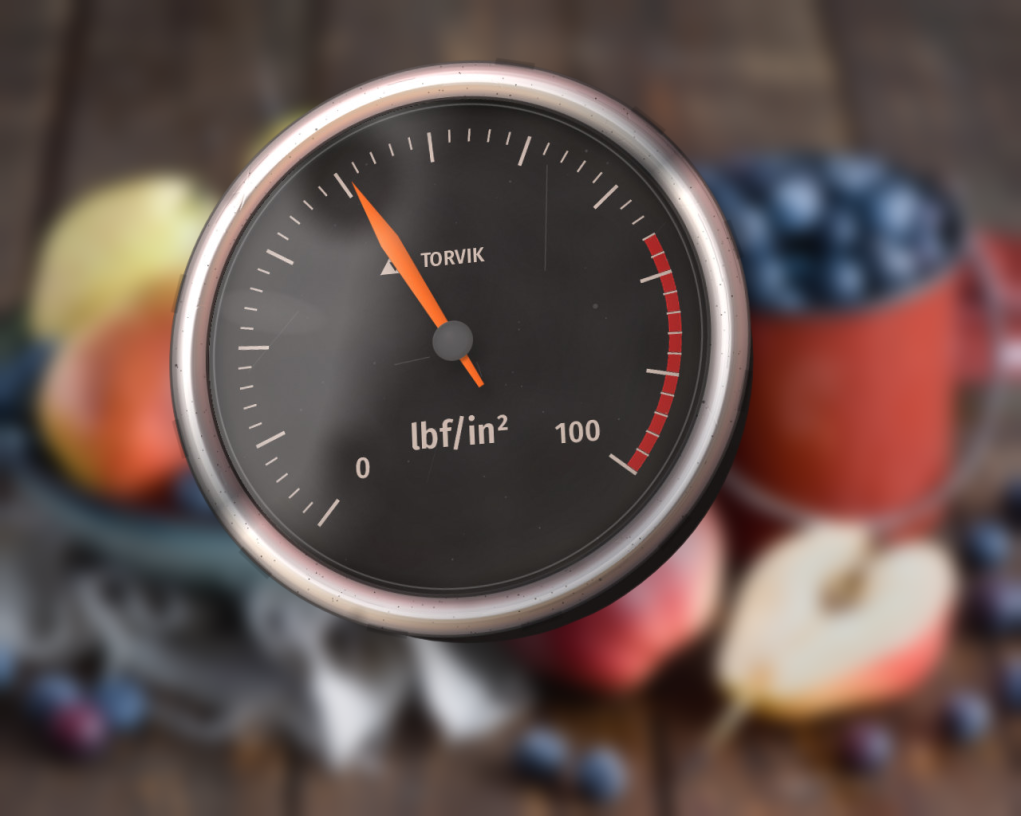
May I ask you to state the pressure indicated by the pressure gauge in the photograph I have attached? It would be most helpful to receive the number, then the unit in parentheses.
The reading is 41 (psi)
